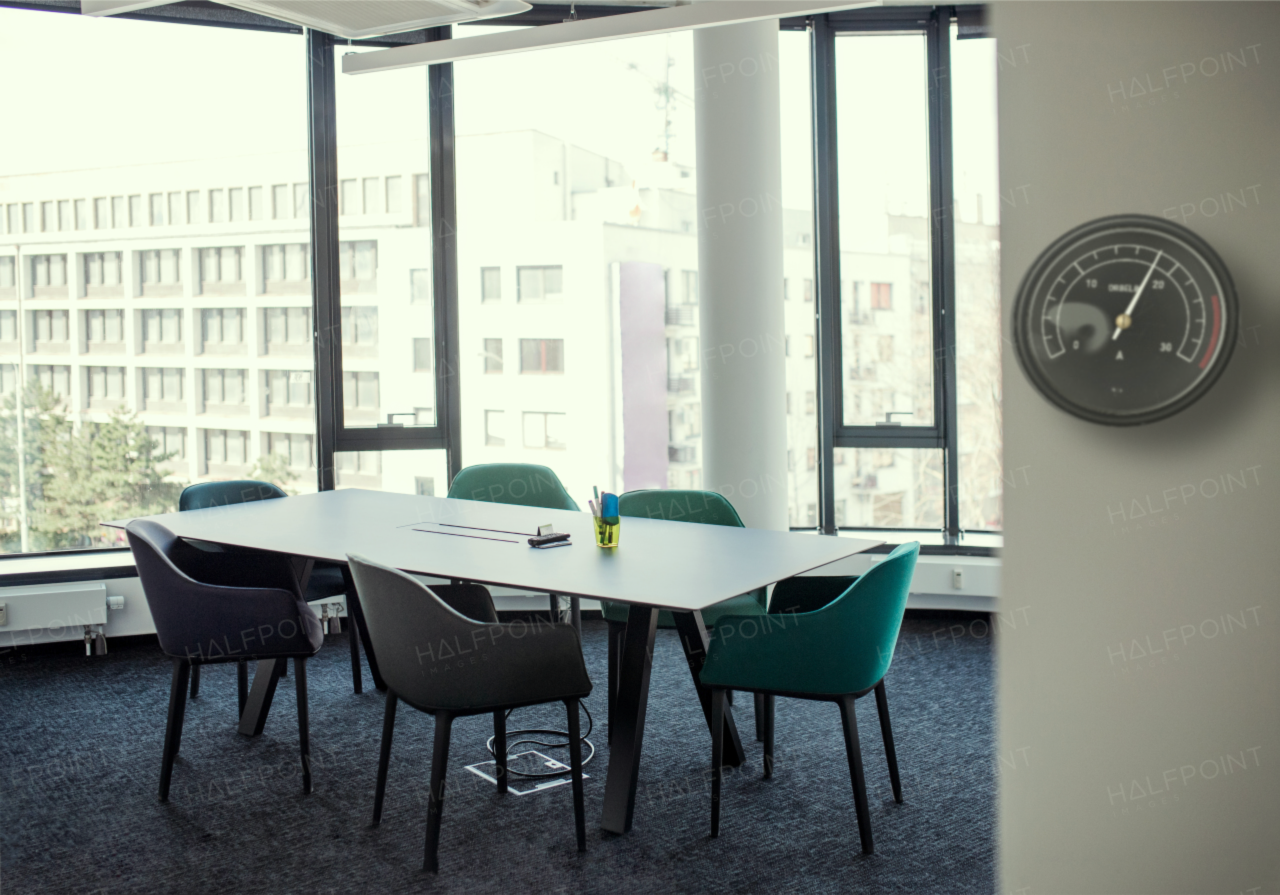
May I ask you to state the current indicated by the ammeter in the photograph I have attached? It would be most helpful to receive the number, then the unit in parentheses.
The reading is 18 (A)
